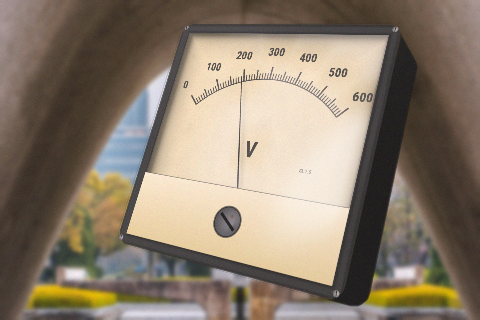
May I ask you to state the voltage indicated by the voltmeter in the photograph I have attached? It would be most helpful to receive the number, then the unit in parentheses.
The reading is 200 (V)
